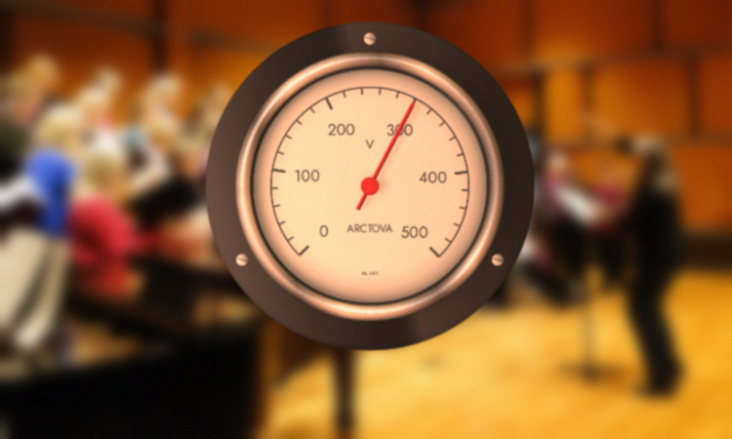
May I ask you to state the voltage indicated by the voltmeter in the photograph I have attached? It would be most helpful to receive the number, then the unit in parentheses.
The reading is 300 (V)
